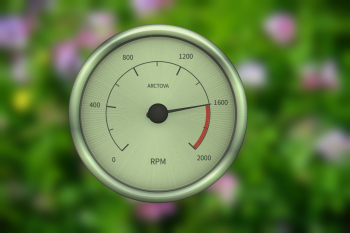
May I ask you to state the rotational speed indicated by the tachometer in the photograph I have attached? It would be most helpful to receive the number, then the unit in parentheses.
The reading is 1600 (rpm)
